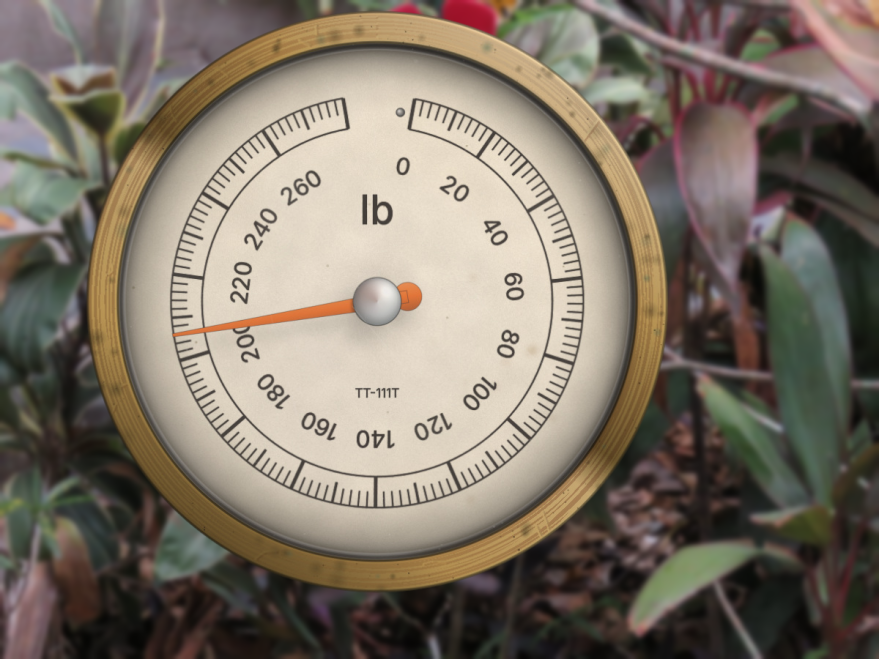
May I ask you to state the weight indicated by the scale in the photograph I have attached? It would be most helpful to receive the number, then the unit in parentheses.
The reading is 206 (lb)
